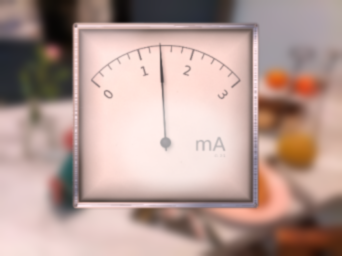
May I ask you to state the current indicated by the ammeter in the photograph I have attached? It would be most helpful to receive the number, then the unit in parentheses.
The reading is 1.4 (mA)
